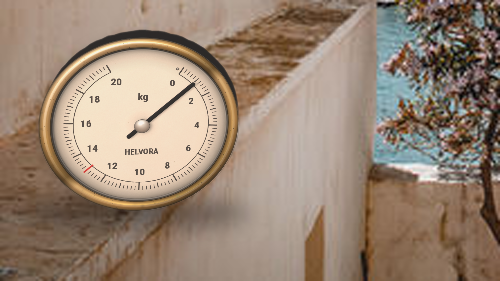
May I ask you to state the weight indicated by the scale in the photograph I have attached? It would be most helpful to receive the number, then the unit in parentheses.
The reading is 1 (kg)
